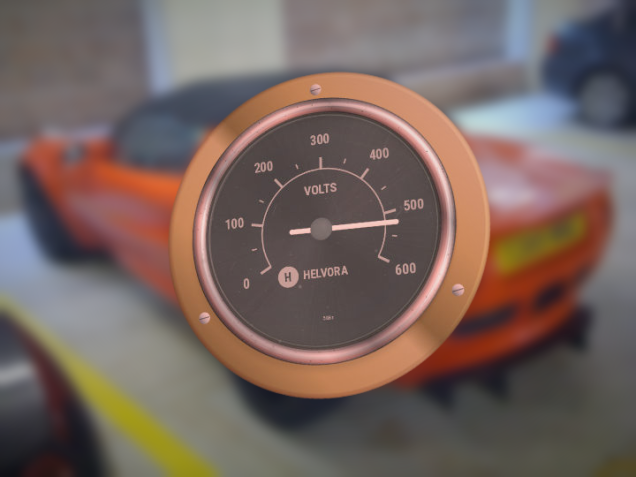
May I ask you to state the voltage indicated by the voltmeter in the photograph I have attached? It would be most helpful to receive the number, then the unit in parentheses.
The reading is 525 (V)
